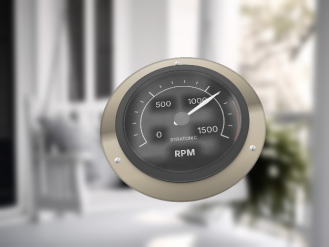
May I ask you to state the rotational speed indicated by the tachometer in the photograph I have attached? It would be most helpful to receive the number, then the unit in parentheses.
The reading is 1100 (rpm)
